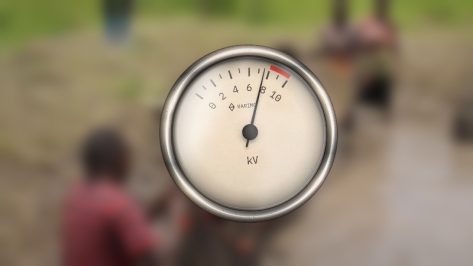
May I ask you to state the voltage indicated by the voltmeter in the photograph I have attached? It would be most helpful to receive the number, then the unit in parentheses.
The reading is 7.5 (kV)
